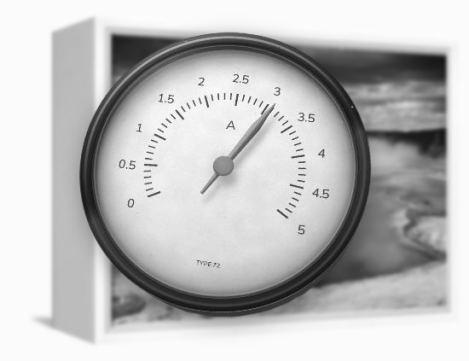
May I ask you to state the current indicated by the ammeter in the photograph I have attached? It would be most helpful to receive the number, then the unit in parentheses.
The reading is 3.1 (A)
